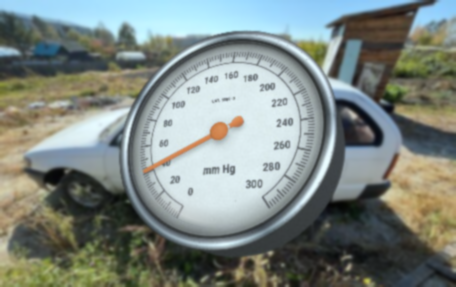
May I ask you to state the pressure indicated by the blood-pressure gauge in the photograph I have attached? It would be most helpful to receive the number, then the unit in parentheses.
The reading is 40 (mmHg)
